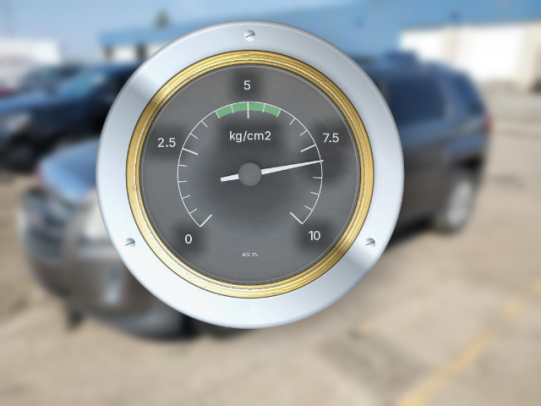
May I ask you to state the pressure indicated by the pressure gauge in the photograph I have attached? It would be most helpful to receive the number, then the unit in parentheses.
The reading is 8 (kg/cm²)
